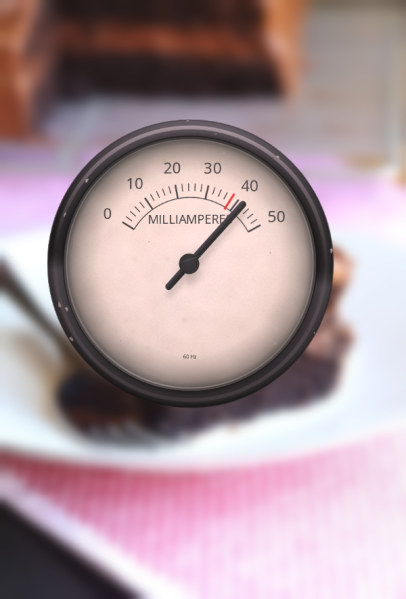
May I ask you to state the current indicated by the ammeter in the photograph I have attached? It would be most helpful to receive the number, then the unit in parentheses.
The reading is 42 (mA)
